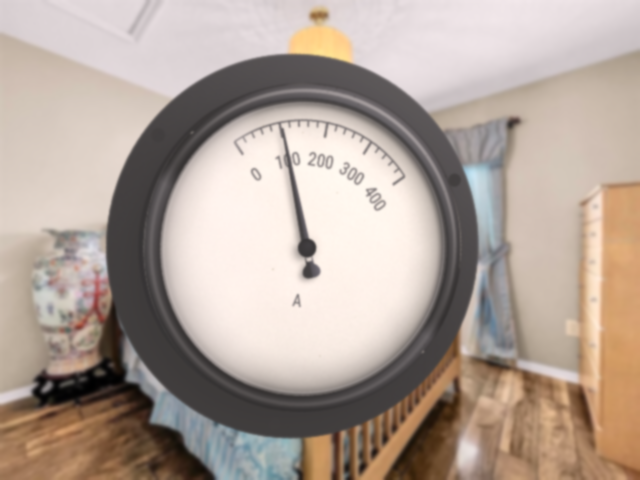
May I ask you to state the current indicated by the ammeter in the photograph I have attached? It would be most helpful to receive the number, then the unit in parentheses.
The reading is 100 (A)
